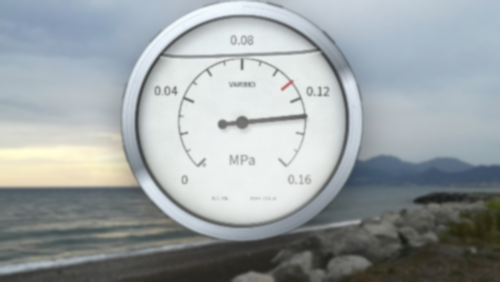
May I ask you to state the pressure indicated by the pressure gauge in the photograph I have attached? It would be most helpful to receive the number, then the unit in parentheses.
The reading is 0.13 (MPa)
